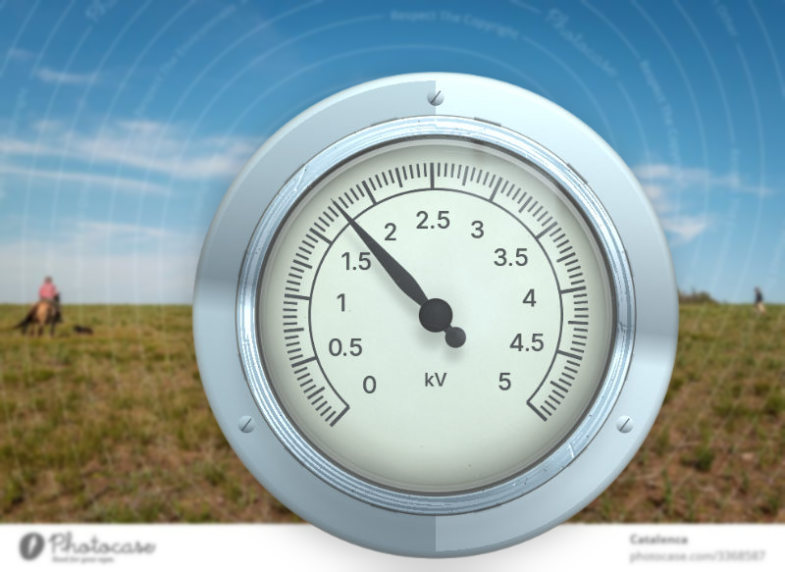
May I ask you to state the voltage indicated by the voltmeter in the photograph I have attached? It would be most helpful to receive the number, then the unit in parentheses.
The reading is 1.75 (kV)
